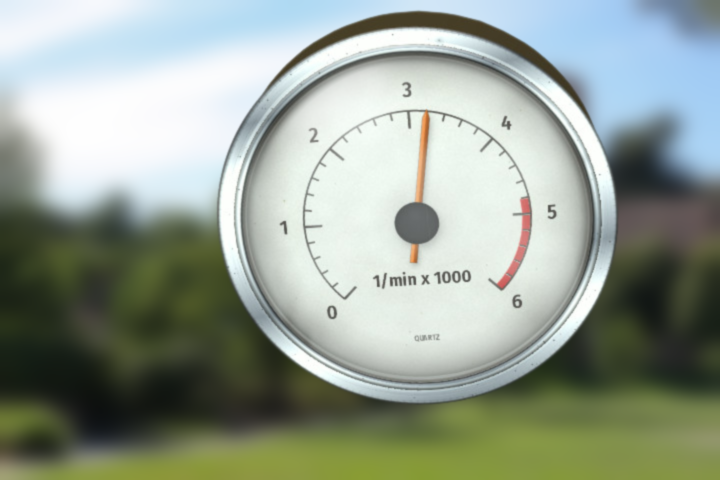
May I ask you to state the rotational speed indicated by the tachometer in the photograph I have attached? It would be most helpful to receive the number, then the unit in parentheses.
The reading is 3200 (rpm)
